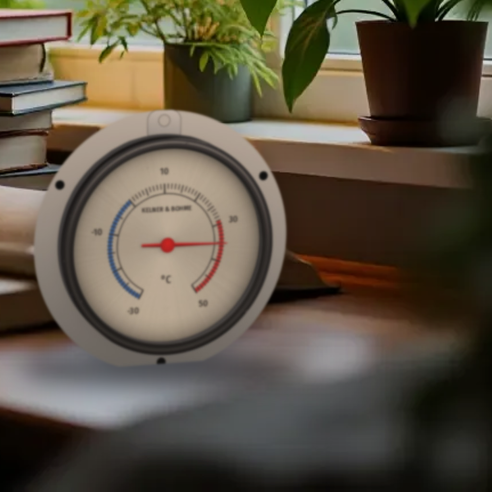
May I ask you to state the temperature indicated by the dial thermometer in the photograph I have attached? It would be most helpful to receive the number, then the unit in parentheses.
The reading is 35 (°C)
